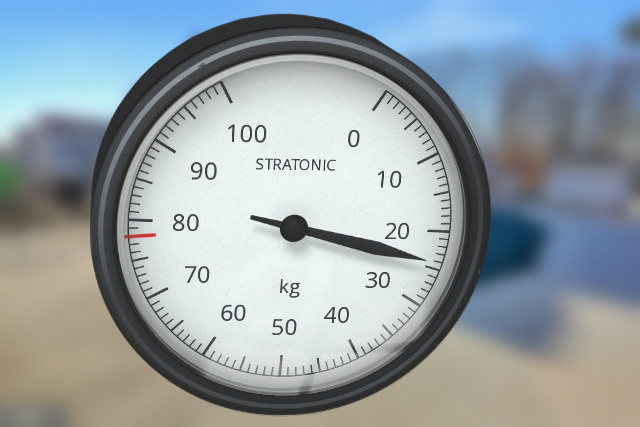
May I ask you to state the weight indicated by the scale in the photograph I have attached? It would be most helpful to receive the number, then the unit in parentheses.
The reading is 24 (kg)
